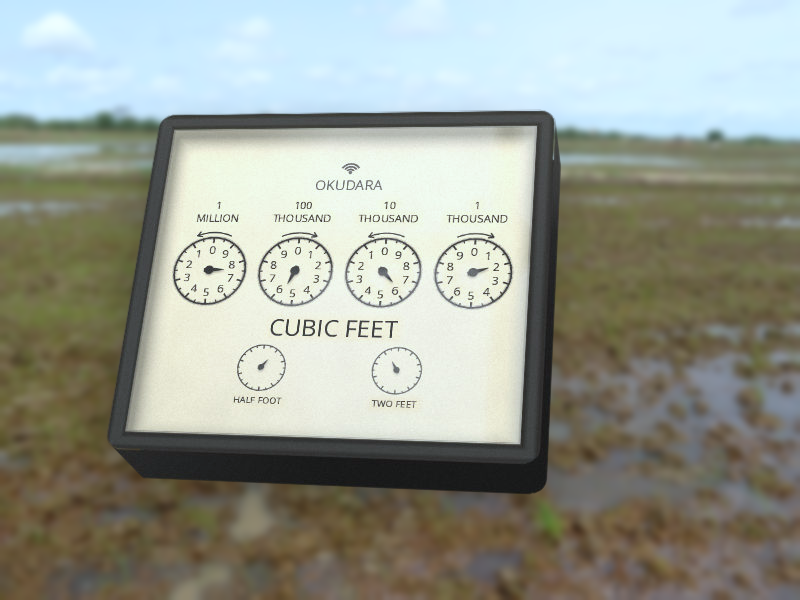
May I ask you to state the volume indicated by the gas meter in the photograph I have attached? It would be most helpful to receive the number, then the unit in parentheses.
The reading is 756200 (ft³)
